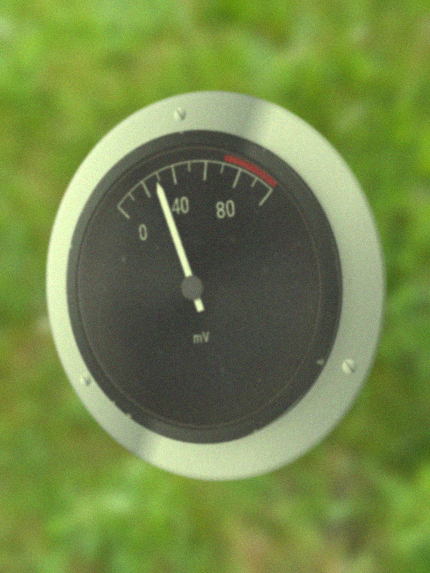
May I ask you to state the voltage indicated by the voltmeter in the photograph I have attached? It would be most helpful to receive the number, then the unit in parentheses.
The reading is 30 (mV)
